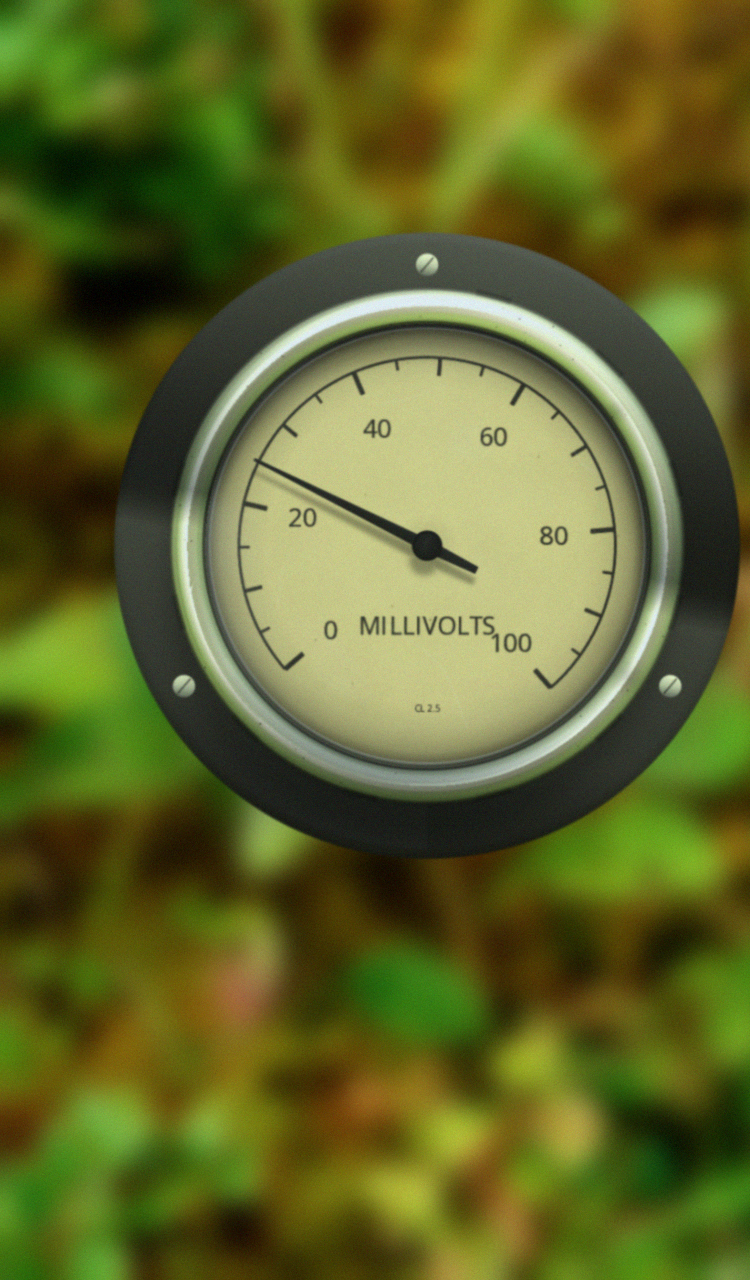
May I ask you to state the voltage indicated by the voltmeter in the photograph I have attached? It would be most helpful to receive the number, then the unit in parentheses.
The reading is 25 (mV)
